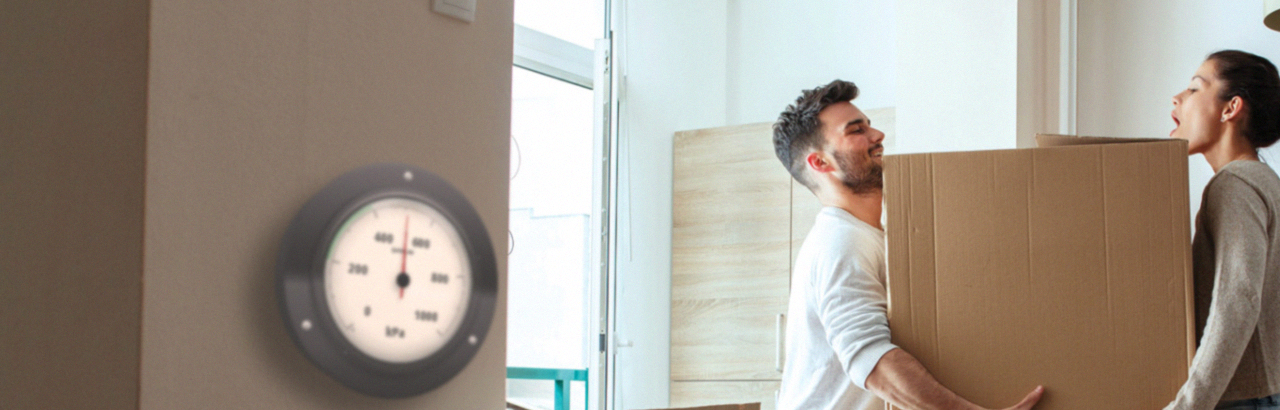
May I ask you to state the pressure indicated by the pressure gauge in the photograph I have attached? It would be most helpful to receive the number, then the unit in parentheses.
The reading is 500 (kPa)
